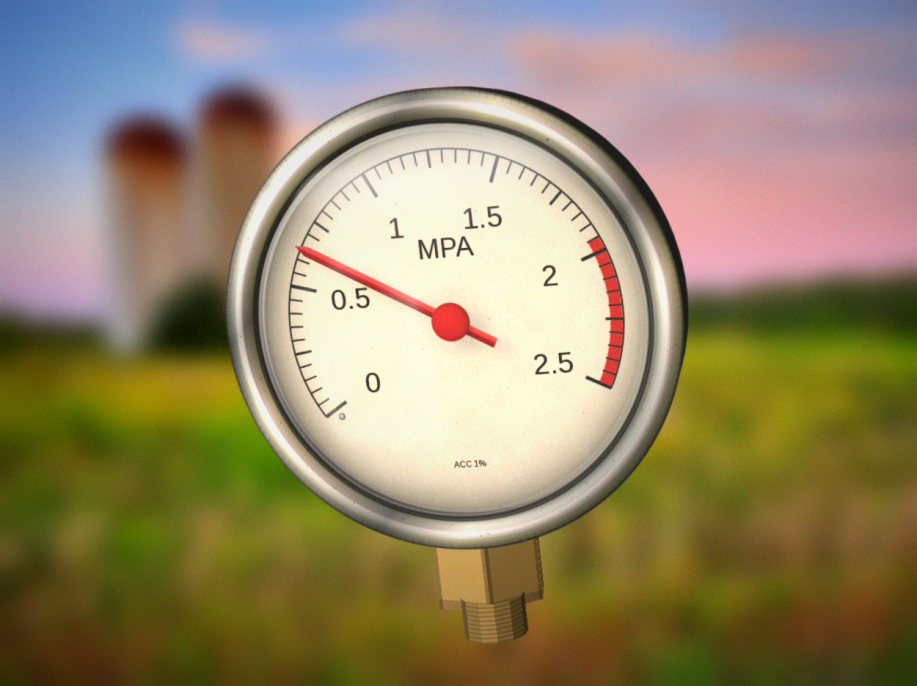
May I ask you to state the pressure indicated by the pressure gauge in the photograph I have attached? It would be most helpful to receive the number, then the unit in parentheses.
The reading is 0.65 (MPa)
